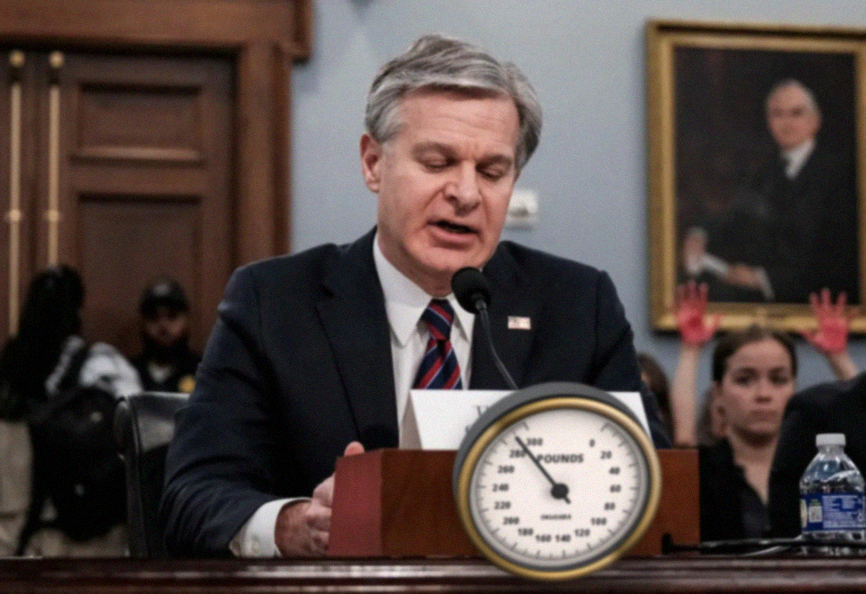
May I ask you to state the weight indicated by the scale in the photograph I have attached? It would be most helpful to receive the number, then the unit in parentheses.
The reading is 290 (lb)
